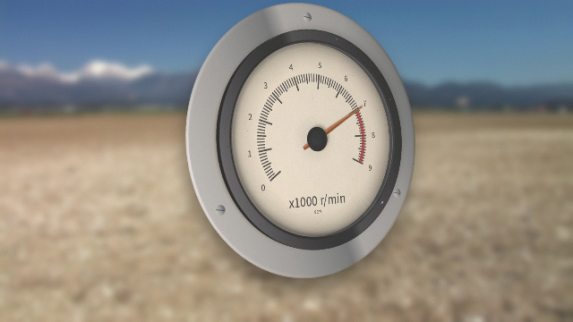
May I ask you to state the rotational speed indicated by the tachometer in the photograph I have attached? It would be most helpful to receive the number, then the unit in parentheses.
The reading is 7000 (rpm)
